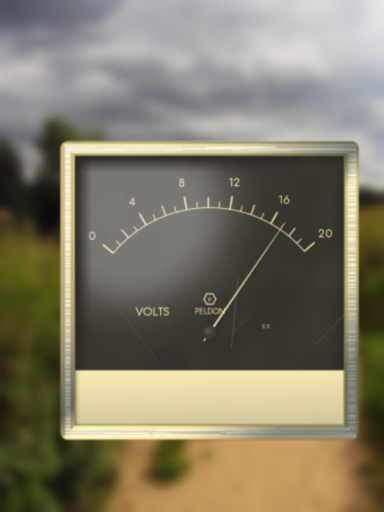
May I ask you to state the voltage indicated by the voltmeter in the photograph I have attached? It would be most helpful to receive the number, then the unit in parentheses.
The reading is 17 (V)
